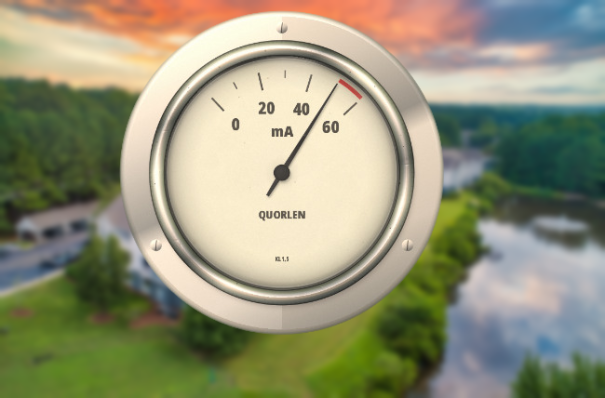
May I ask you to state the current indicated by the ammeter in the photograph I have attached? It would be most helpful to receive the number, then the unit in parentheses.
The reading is 50 (mA)
